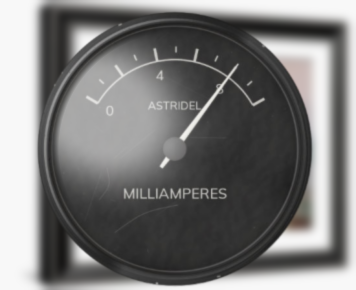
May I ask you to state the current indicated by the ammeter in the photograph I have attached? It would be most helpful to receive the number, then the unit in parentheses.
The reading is 8 (mA)
